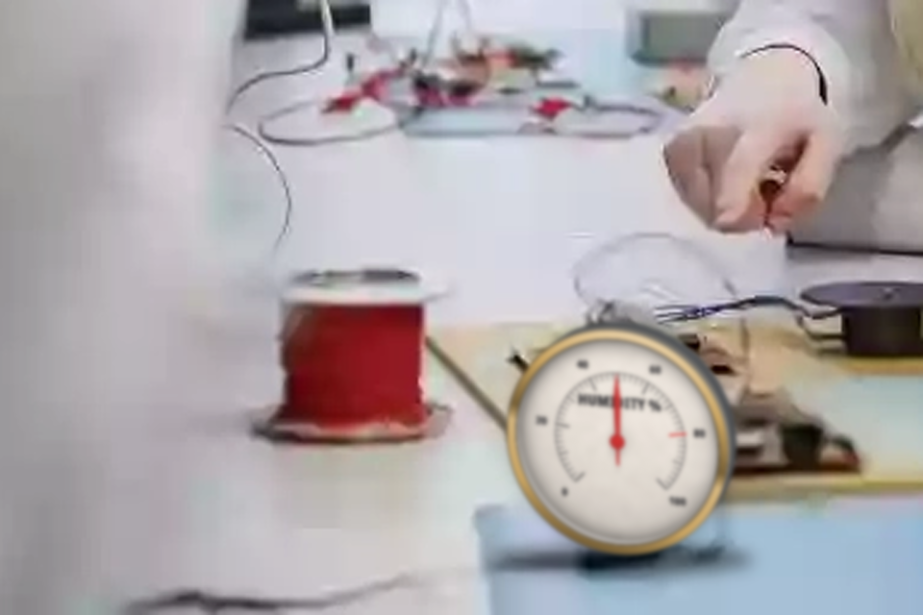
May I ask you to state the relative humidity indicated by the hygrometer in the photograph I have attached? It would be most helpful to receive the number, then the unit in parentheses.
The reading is 50 (%)
